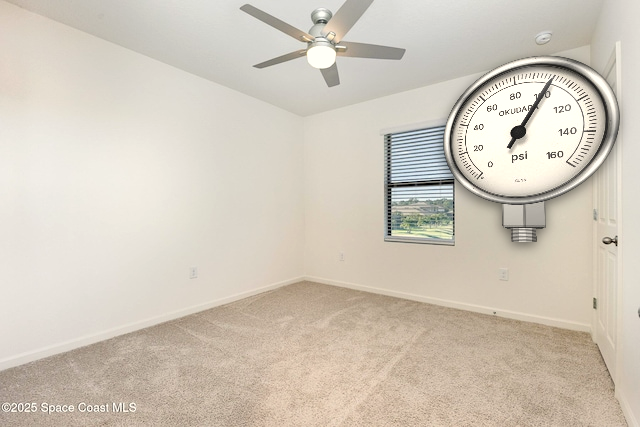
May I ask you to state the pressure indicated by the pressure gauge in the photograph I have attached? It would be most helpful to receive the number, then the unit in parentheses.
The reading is 100 (psi)
